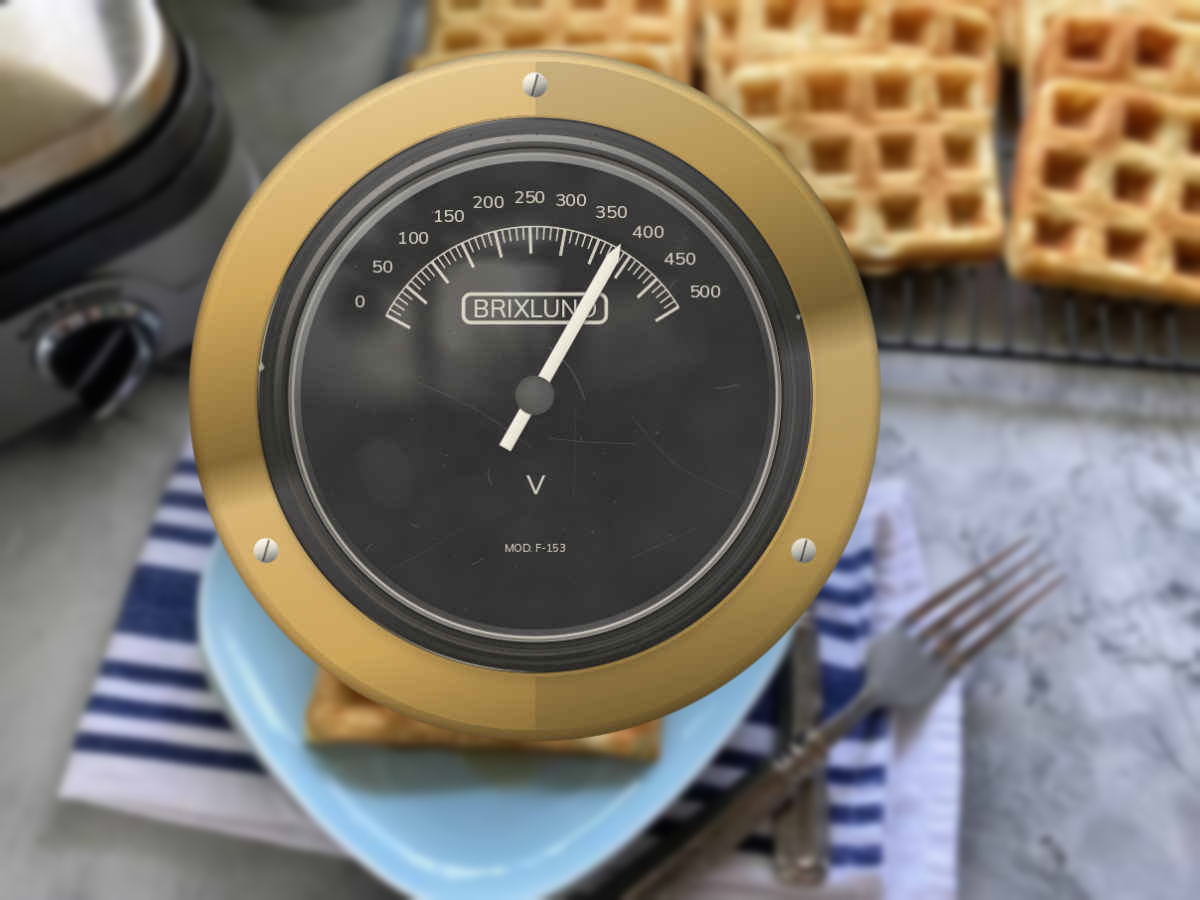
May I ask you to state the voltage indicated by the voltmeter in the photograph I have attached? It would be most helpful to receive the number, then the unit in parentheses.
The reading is 380 (V)
